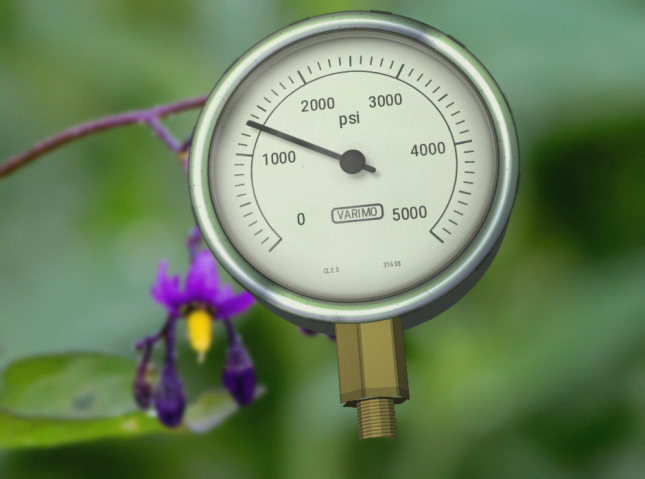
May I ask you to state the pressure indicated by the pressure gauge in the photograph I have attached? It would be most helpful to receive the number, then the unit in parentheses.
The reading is 1300 (psi)
